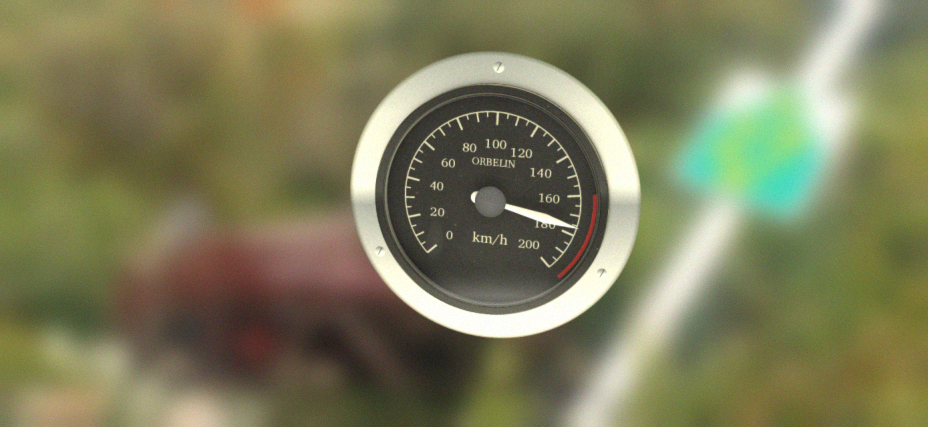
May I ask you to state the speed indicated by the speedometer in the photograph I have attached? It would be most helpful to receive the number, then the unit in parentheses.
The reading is 175 (km/h)
